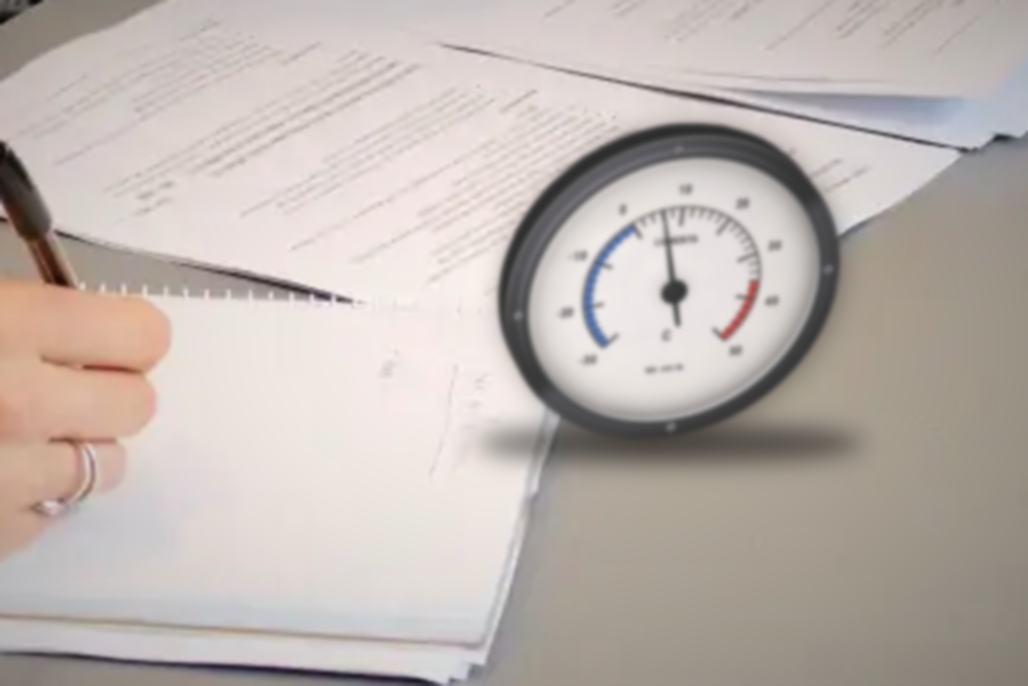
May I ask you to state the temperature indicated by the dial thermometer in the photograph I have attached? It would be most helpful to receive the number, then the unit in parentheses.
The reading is 6 (°C)
